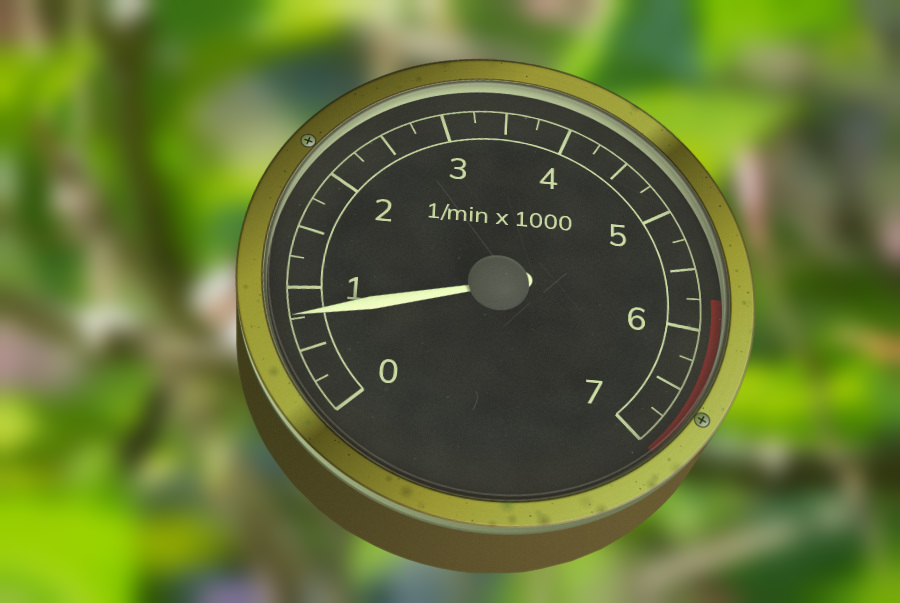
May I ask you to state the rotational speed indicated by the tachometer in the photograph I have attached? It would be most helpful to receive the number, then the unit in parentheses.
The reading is 750 (rpm)
